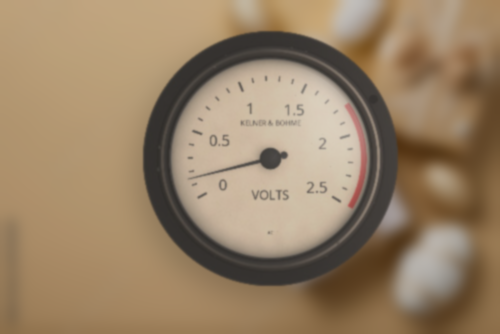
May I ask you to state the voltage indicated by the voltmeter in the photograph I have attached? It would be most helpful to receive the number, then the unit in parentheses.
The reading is 0.15 (V)
